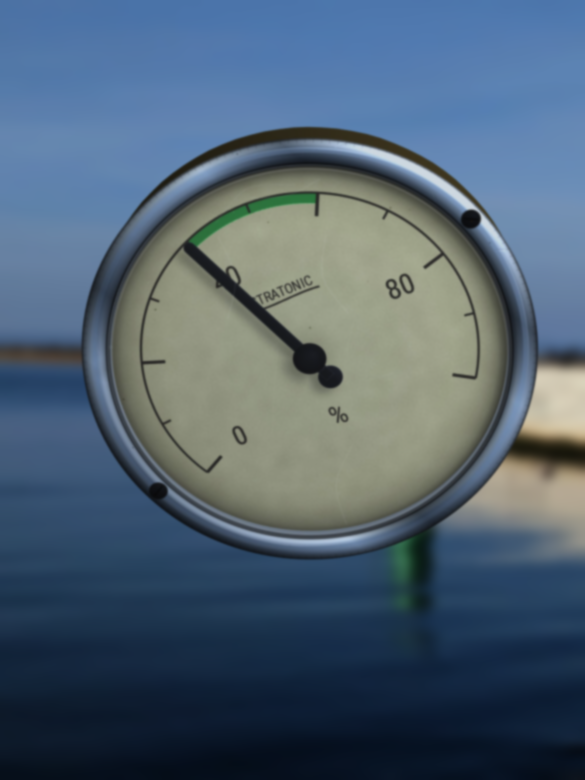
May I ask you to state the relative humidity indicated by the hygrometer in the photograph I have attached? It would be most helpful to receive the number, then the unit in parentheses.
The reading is 40 (%)
